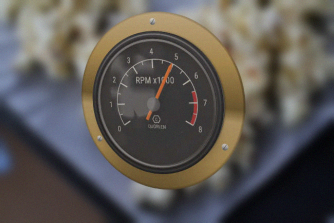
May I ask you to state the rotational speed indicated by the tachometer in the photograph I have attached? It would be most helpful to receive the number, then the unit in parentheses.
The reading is 5000 (rpm)
